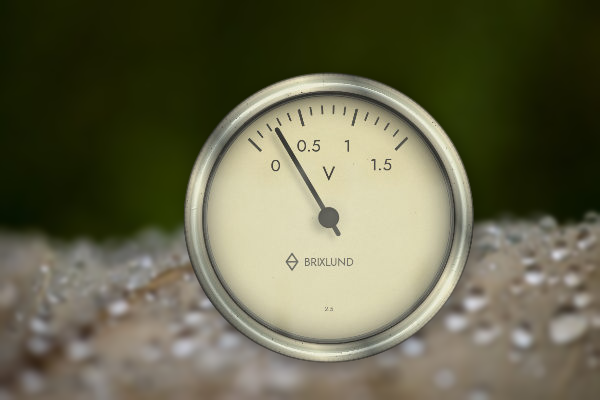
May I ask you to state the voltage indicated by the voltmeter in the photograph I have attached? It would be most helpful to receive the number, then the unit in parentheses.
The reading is 0.25 (V)
